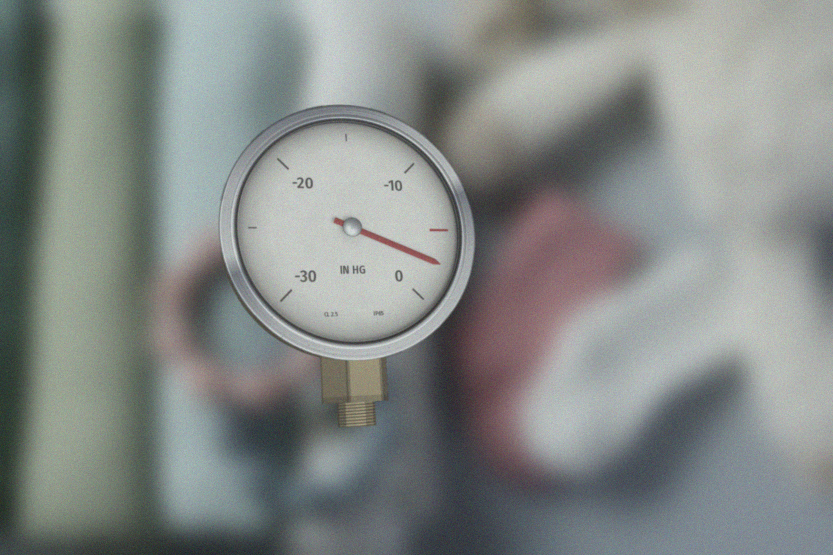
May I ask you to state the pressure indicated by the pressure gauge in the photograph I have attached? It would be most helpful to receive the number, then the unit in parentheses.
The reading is -2.5 (inHg)
